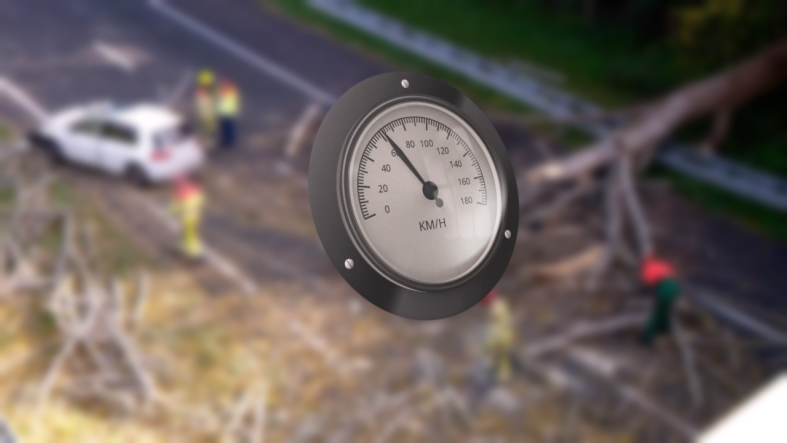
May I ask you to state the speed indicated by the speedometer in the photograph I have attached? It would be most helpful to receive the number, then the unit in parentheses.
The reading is 60 (km/h)
